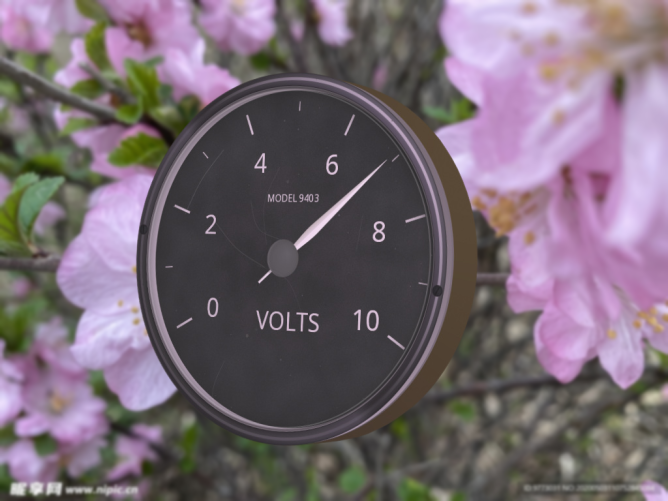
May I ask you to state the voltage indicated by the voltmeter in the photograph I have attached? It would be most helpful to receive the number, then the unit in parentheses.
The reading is 7 (V)
